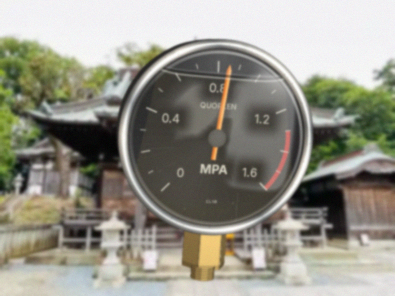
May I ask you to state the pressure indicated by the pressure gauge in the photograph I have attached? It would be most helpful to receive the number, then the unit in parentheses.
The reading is 0.85 (MPa)
